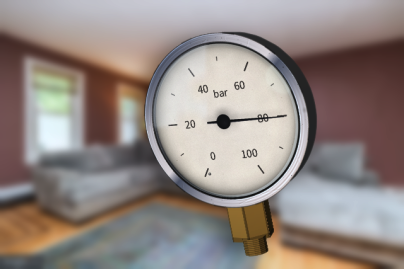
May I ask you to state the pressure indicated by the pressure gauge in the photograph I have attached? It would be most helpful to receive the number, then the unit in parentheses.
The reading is 80 (bar)
